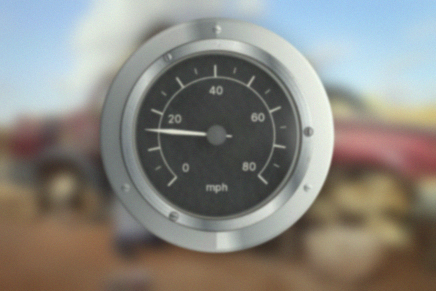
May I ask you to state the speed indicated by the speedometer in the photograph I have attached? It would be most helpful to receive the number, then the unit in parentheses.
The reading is 15 (mph)
